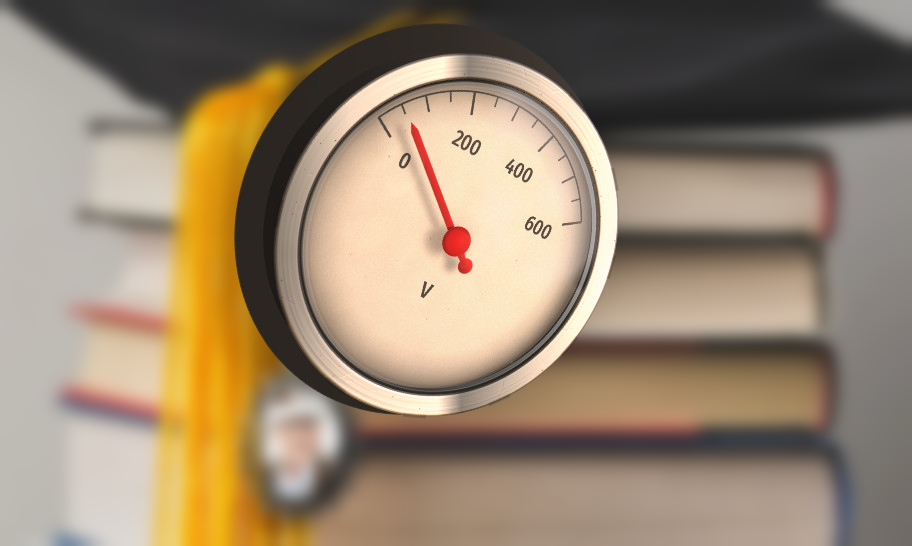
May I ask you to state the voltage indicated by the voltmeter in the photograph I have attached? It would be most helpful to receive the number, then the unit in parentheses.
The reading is 50 (V)
